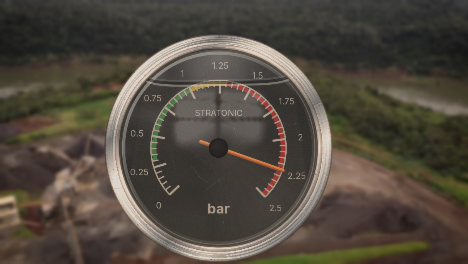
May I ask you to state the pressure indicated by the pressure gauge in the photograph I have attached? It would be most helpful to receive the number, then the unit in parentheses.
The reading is 2.25 (bar)
